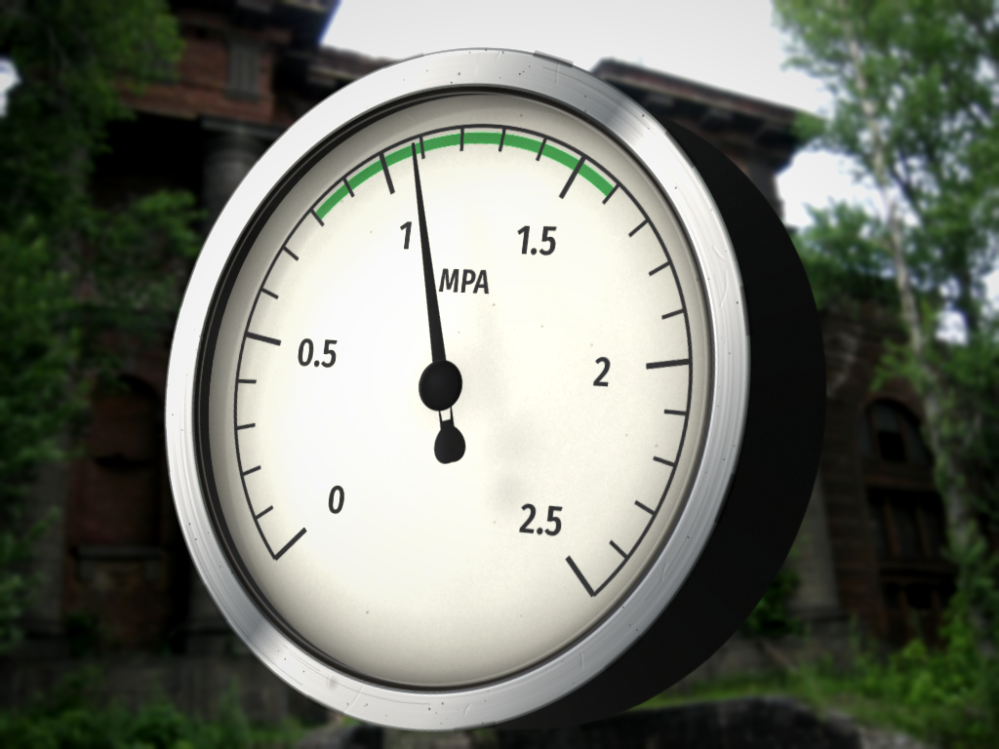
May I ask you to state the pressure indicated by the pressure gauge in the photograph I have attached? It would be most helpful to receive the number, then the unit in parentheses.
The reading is 1.1 (MPa)
